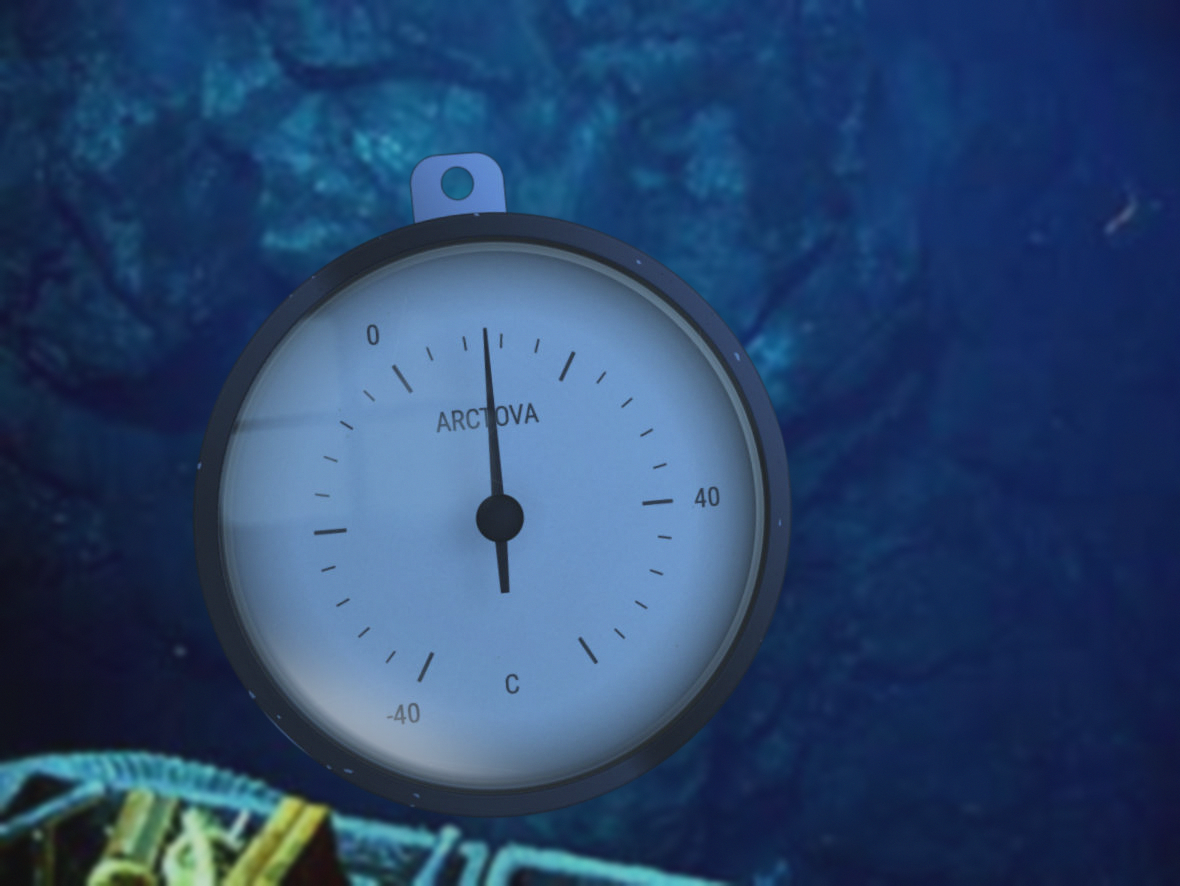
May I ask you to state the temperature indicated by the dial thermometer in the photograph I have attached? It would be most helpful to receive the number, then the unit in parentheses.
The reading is 10 (°C)
